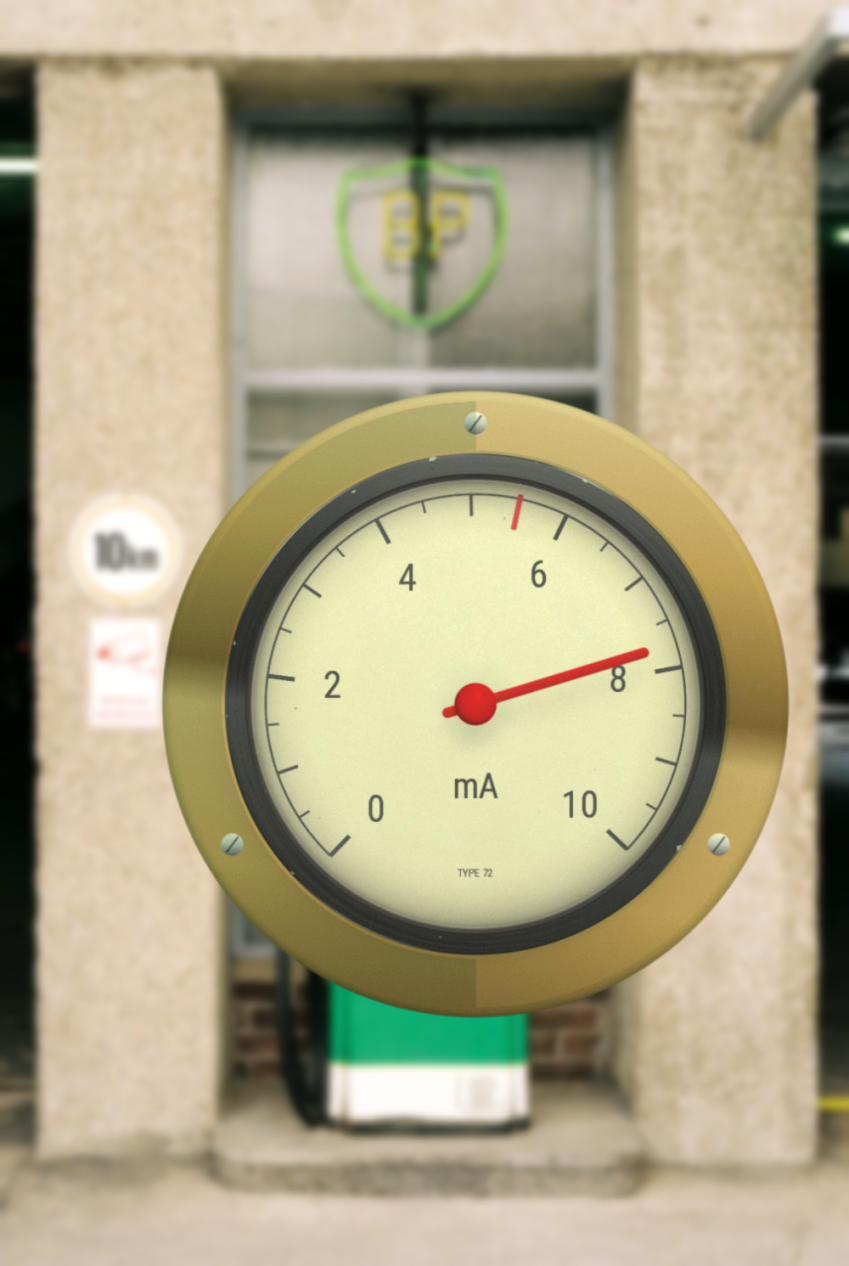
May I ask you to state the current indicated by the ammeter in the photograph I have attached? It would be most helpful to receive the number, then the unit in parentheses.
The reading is 7.75 (mA)
